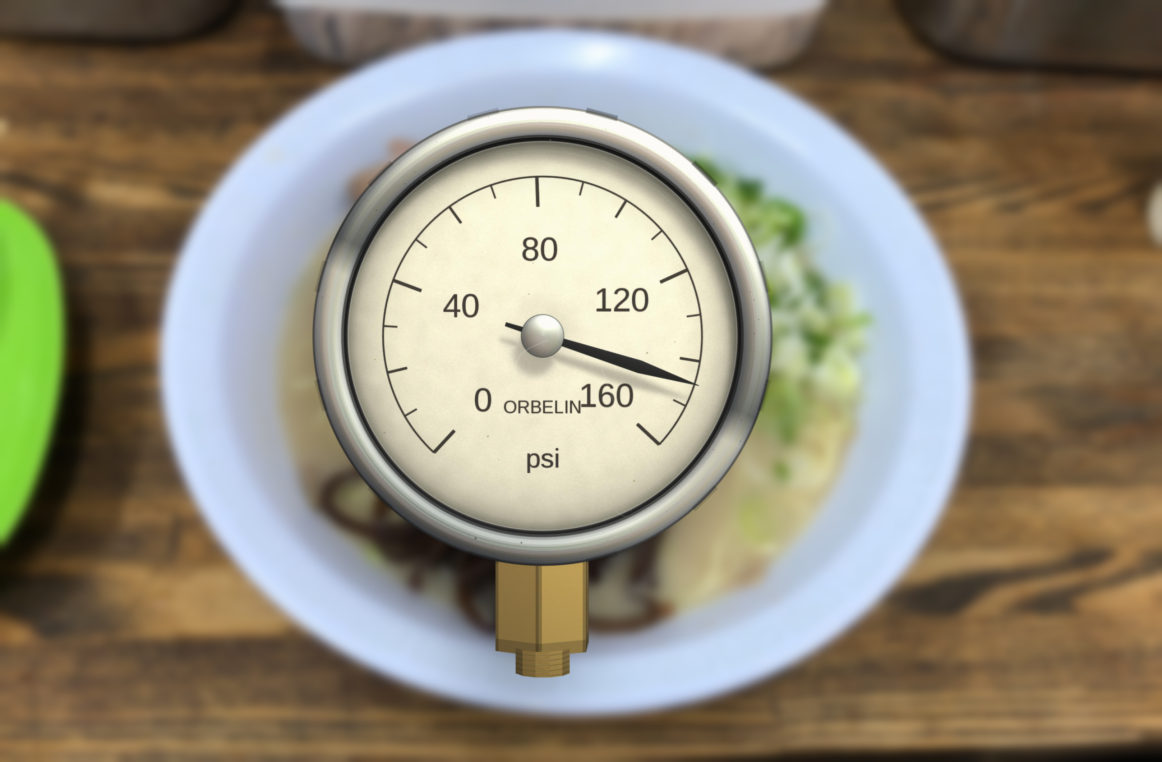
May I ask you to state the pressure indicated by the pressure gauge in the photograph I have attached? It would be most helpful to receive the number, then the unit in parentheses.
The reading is 145 (psi)
